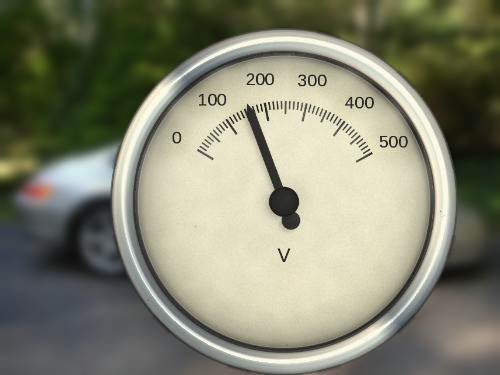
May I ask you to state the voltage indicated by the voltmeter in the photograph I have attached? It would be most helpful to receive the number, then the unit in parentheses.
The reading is 160 (V)
